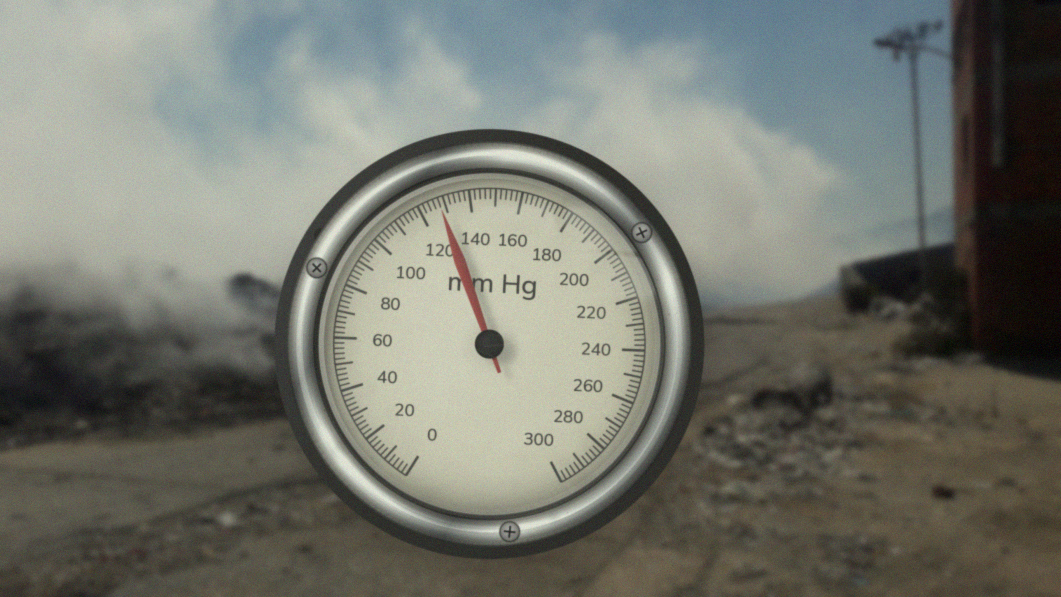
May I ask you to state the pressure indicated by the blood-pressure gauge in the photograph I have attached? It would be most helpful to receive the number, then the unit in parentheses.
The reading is 128 (mmHg)
